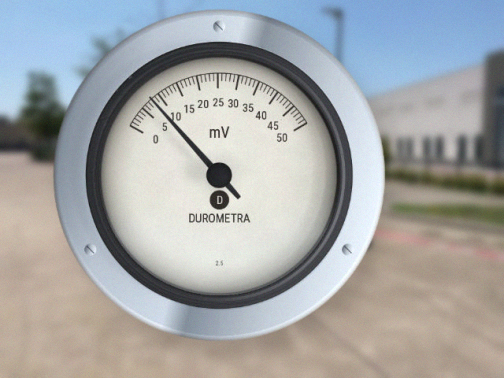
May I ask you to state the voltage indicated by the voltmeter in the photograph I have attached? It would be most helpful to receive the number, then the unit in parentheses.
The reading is 8 (mV)
